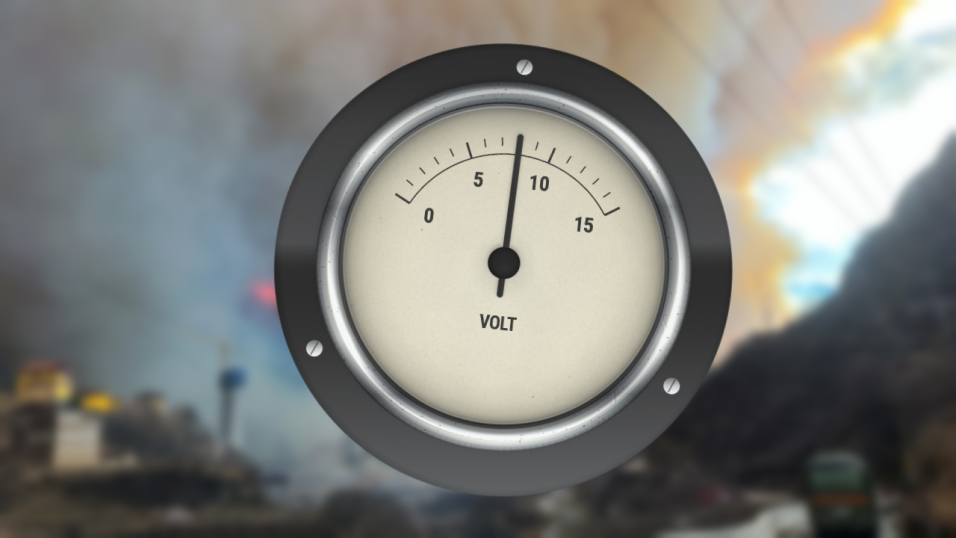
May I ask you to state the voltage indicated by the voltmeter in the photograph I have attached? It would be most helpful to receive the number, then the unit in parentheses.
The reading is 8 (V)
